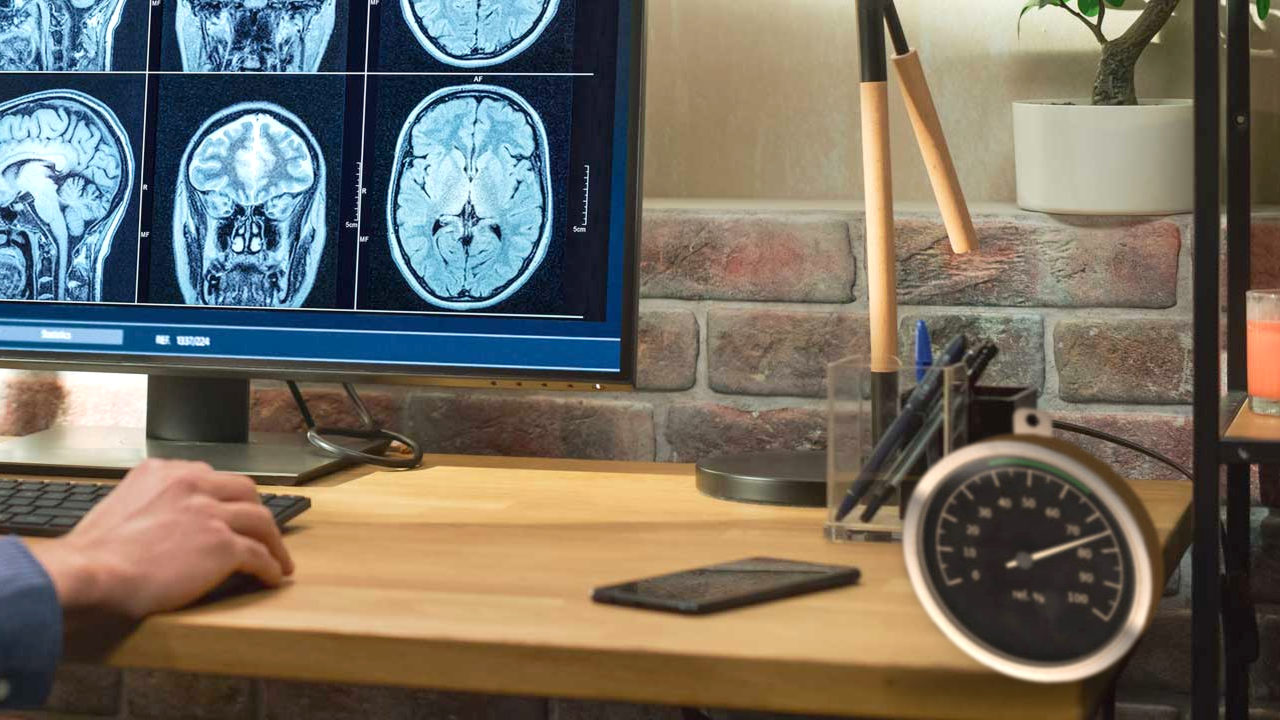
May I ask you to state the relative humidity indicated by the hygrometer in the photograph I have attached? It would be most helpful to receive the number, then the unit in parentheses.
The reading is 75 (%)
